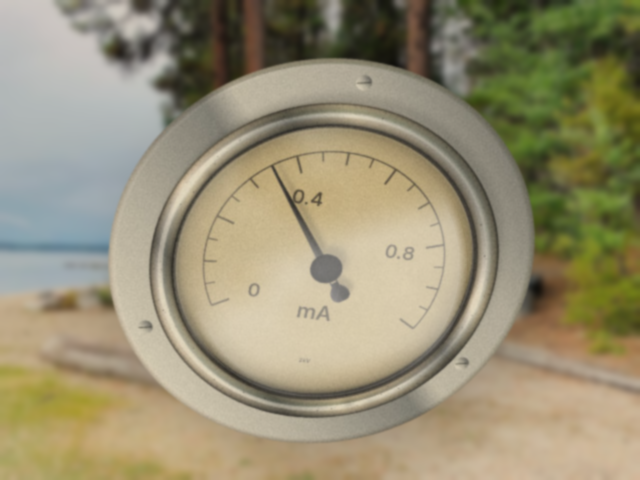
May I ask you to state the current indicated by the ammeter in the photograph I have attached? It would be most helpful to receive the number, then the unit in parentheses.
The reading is 0.35 (mA)
